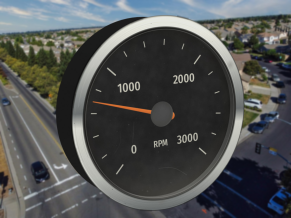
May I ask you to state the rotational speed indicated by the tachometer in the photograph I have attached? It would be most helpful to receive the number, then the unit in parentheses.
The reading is 700 (rpm)
